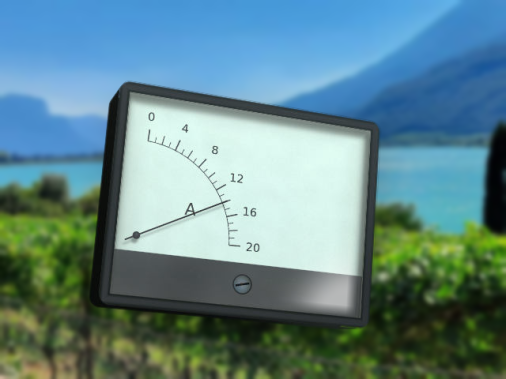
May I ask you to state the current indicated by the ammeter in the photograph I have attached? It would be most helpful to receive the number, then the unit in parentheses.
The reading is 14 (A)
